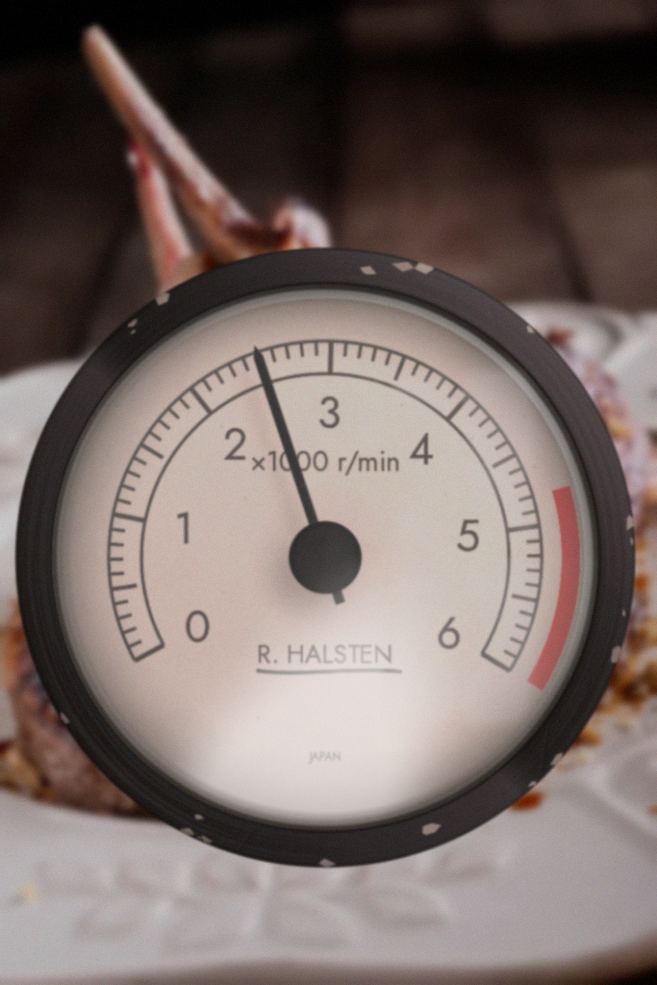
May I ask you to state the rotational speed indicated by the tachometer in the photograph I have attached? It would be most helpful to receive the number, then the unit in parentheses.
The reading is 2500 (rpm)
